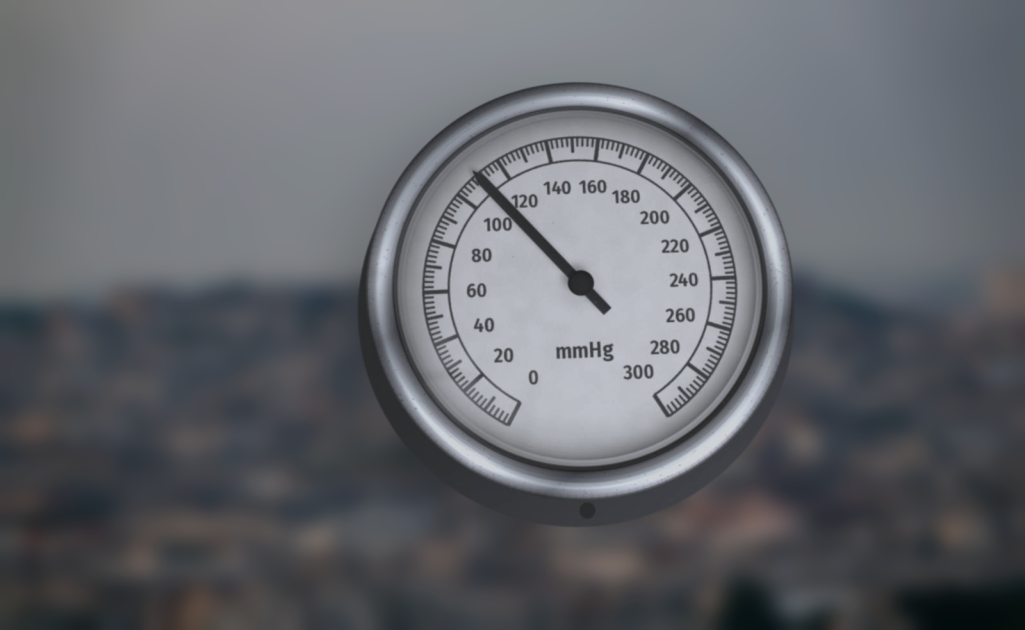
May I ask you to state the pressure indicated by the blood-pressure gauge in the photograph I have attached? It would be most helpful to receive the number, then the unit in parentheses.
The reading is 110 (mmHg)
